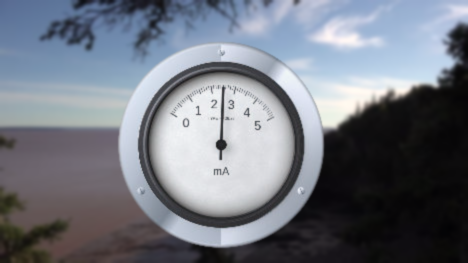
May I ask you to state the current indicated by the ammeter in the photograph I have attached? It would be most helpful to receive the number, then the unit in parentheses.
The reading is 2.5 (mA)
